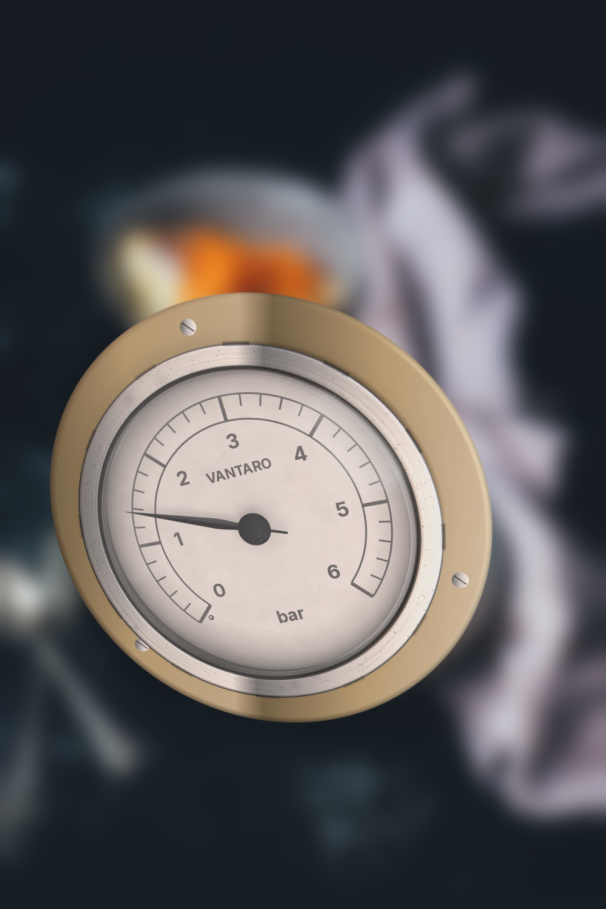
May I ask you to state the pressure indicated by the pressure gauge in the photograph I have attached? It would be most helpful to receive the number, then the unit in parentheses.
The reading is 1.4 (bar)
